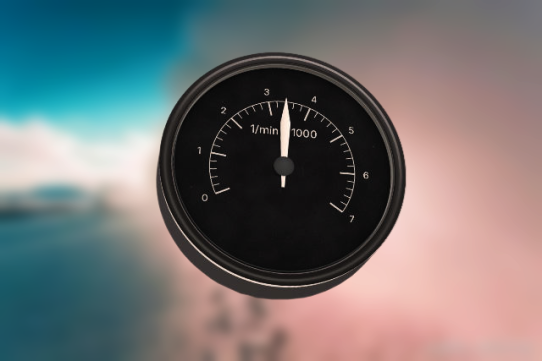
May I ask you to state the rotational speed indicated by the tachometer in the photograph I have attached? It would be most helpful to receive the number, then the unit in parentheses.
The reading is 3400 (rpm)
